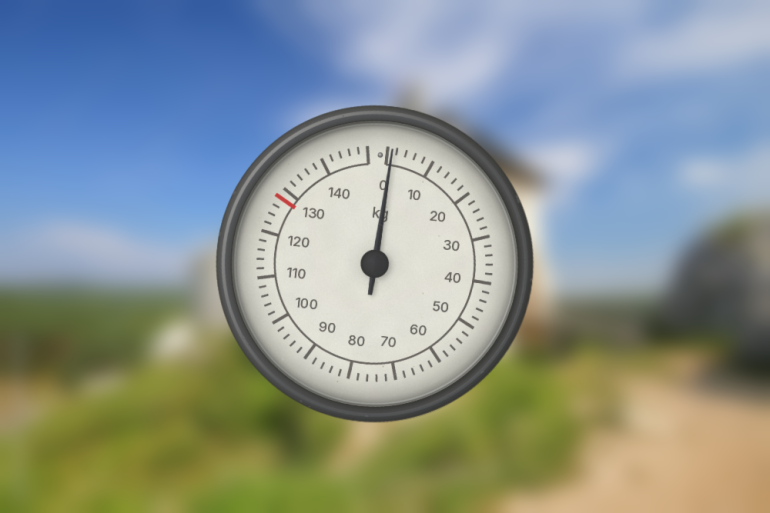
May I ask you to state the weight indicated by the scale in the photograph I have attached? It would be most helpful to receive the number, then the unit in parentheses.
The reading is 1 (kg)
